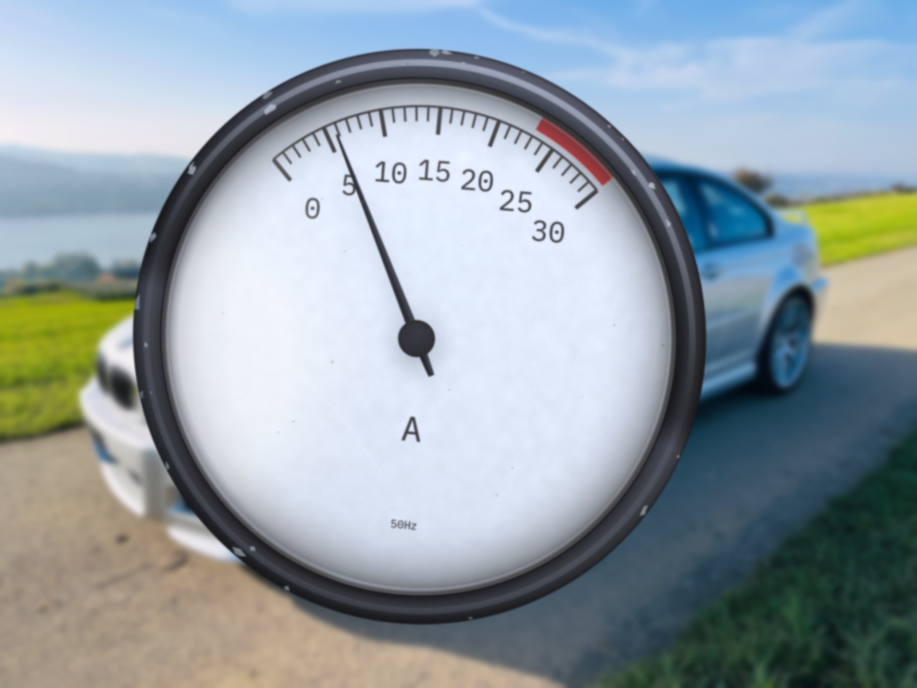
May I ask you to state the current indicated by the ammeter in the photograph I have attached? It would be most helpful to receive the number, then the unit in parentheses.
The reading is 6 (A)
